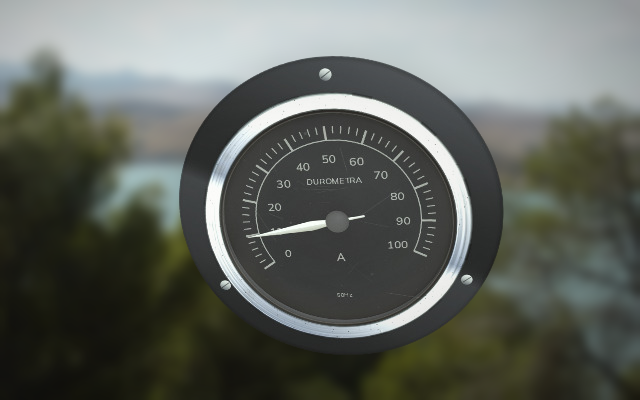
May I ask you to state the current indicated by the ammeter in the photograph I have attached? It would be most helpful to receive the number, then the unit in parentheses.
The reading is 10 (A)
